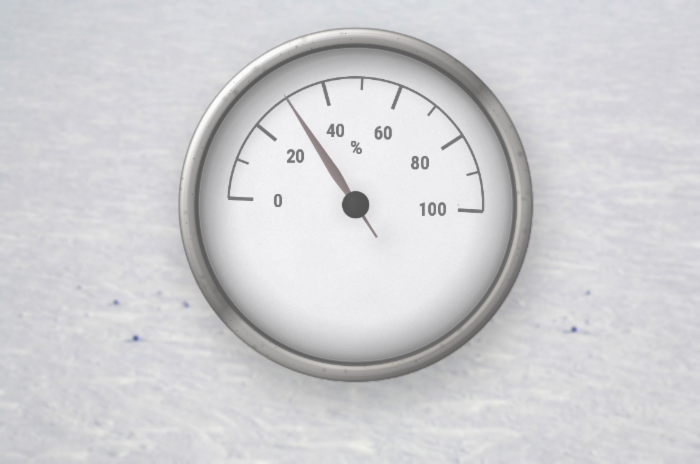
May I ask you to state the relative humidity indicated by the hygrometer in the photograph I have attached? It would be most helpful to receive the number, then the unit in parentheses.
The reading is 30 (%)
